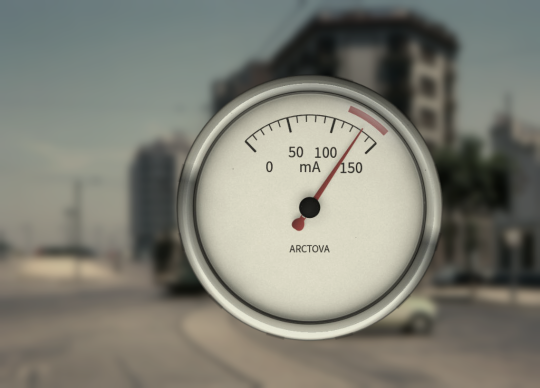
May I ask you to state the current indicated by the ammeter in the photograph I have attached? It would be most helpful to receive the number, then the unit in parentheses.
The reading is 130 (mA)
